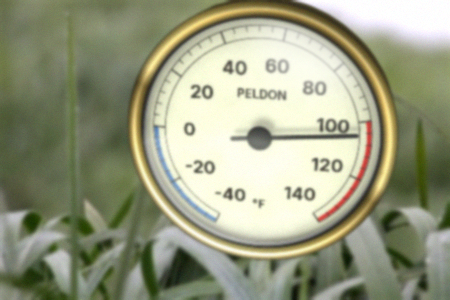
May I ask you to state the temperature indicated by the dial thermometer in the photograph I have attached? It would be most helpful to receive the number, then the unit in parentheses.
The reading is 104 (°F)
